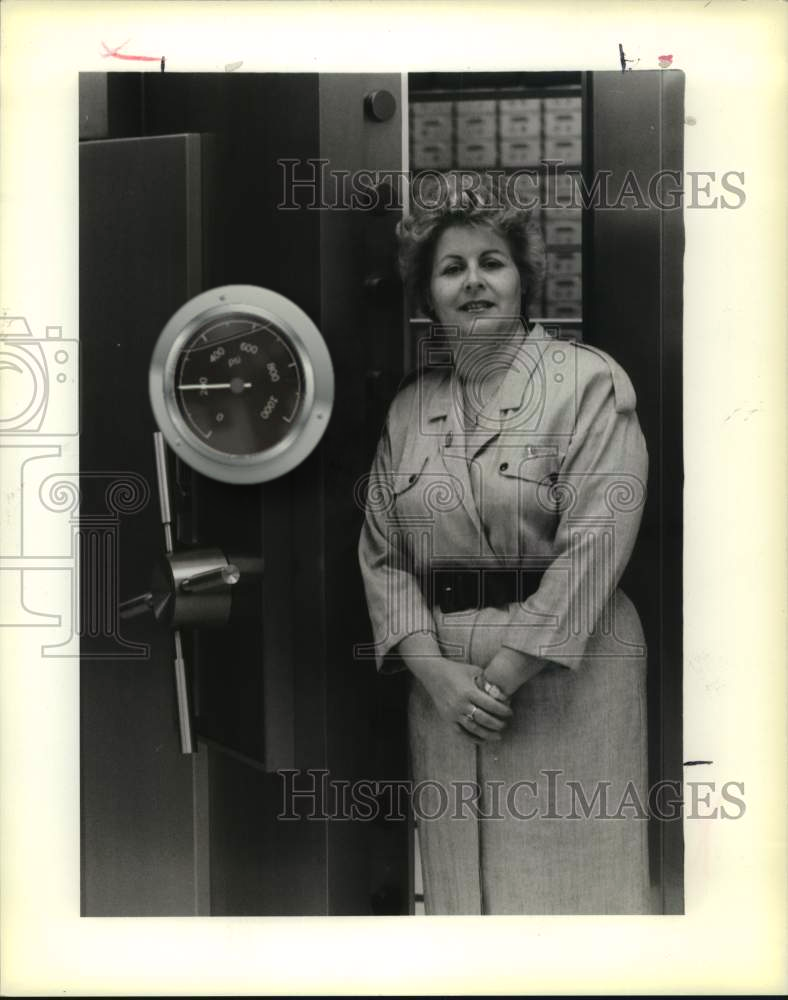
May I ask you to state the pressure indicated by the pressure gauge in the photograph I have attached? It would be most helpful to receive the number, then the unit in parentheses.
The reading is 200 (psi)
